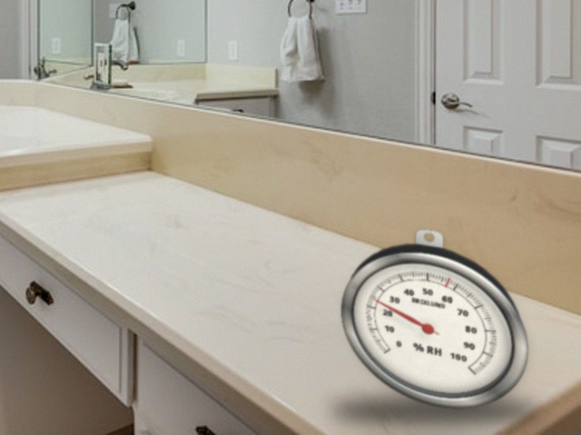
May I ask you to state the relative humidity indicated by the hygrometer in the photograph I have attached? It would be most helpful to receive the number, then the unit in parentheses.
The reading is 25 (%)
